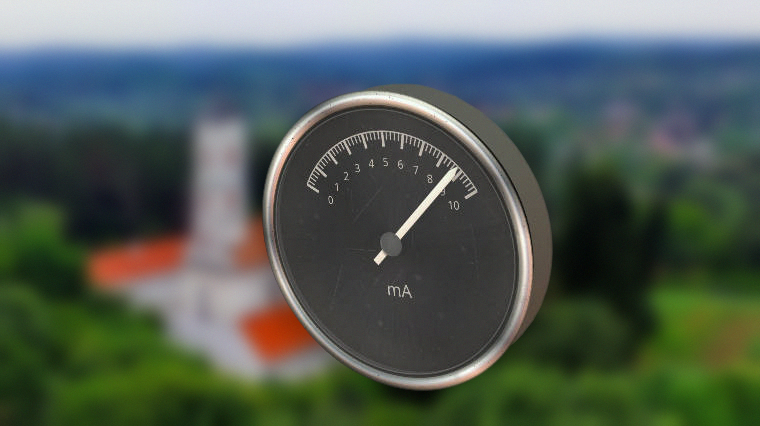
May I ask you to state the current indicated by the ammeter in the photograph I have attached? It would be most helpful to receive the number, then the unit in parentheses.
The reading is 8.8 (mA)
